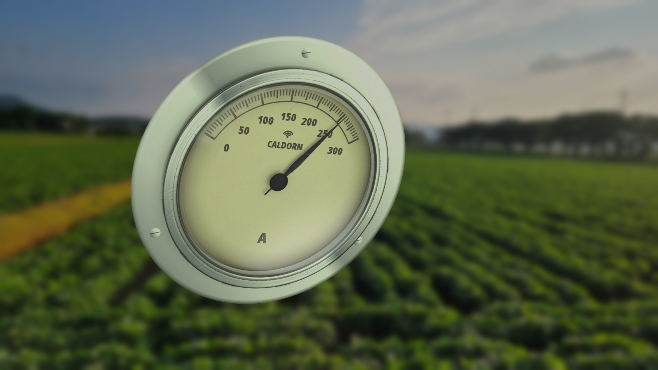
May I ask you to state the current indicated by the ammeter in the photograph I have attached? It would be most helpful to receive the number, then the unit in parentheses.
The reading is 250 (A)
